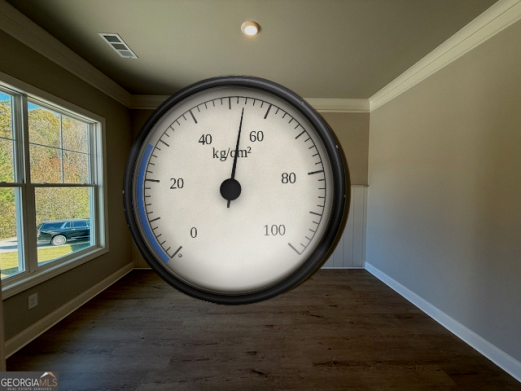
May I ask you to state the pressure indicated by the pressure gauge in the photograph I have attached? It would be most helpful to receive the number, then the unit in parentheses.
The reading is 54 (kg/cm²)
